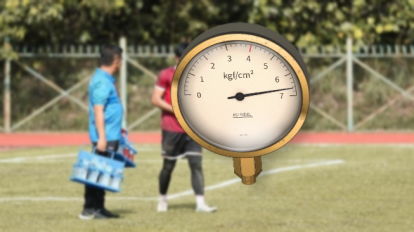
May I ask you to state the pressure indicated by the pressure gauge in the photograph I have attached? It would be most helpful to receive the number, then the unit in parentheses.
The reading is 6.6 (kg/cm²)
